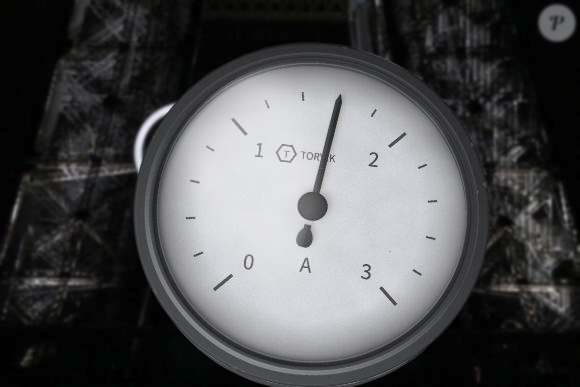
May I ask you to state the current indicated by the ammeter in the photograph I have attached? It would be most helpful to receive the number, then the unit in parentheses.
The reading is 1.6 (A)
